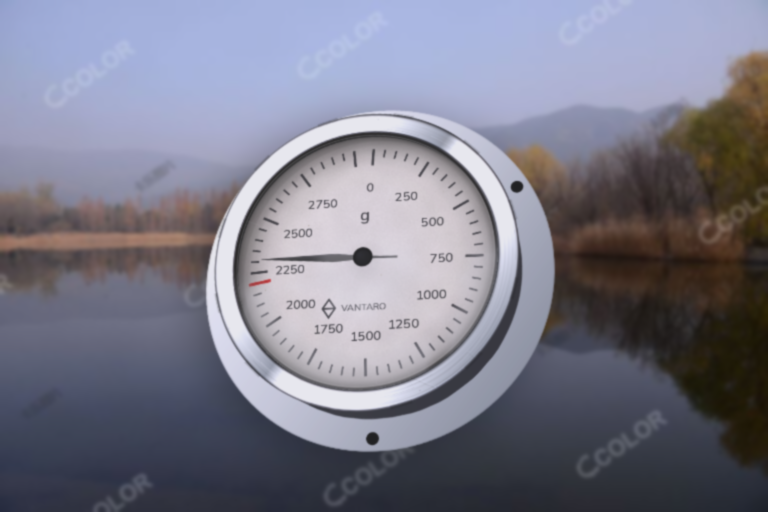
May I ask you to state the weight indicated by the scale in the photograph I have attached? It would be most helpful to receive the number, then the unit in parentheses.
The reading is 2300 (g)
